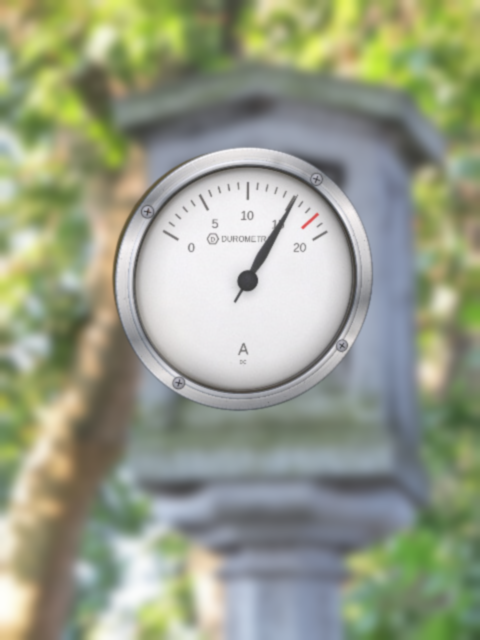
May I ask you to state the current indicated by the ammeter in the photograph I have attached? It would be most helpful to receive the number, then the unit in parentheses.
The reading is 15 (A)
